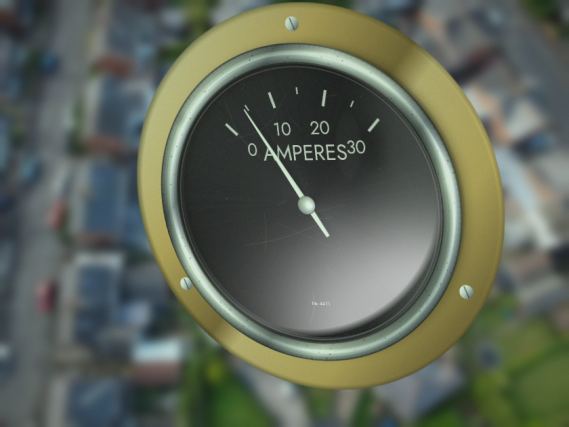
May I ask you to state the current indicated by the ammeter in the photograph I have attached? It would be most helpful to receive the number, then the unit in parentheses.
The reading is 5 (A)
